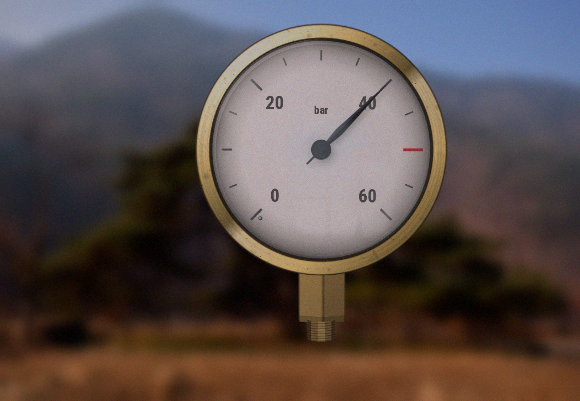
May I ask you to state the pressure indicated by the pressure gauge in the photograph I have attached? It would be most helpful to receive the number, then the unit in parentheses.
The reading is 40 (bar)
